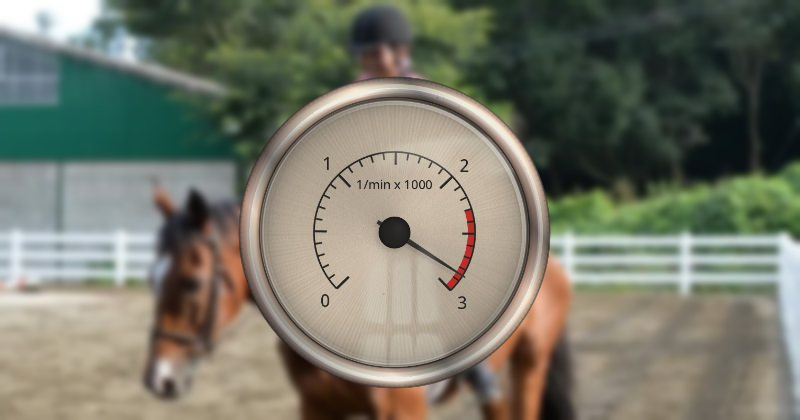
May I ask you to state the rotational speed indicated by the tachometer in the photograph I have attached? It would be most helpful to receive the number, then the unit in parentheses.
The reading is 2850 (rpm)
